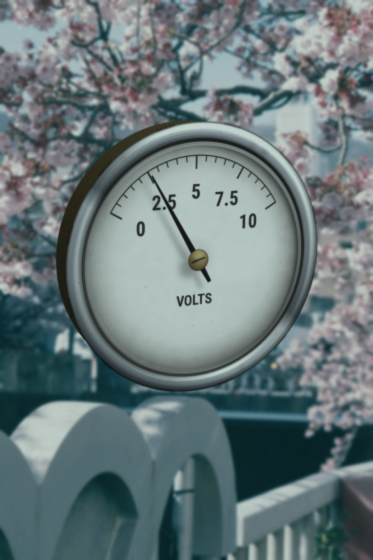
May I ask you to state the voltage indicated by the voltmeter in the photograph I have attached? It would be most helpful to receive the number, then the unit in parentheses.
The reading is 2.5 (V)
